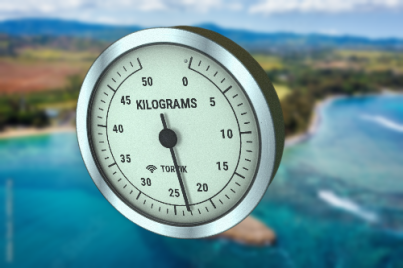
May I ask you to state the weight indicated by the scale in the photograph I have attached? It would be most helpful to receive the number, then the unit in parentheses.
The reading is 23 (kg)
